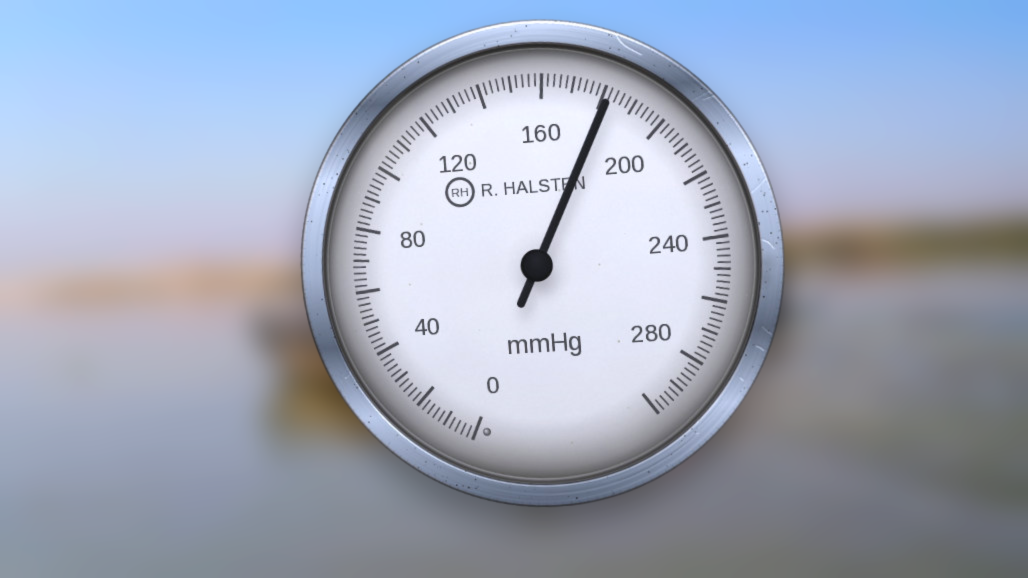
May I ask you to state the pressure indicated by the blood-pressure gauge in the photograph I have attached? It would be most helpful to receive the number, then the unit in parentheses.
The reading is 182 (mmHg)
